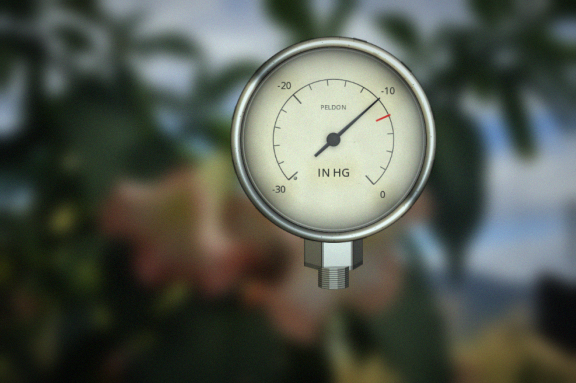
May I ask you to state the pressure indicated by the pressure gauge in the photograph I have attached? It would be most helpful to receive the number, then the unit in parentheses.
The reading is -10 (inHg)
